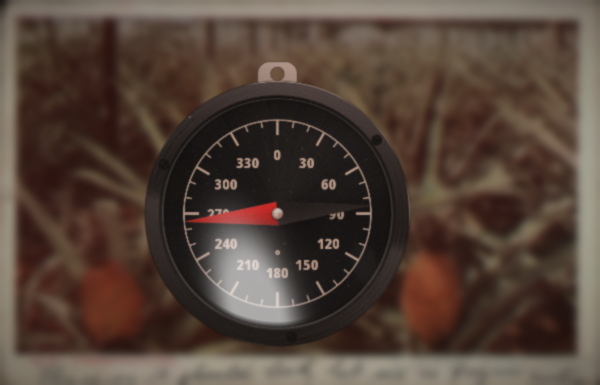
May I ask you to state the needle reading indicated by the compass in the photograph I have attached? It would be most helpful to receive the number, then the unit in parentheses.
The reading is 265 (°)
